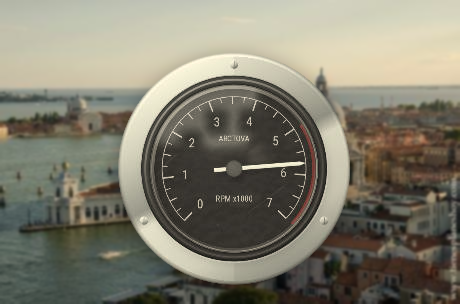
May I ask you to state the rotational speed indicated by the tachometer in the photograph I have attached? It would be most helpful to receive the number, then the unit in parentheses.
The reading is 5750 (rpm)
